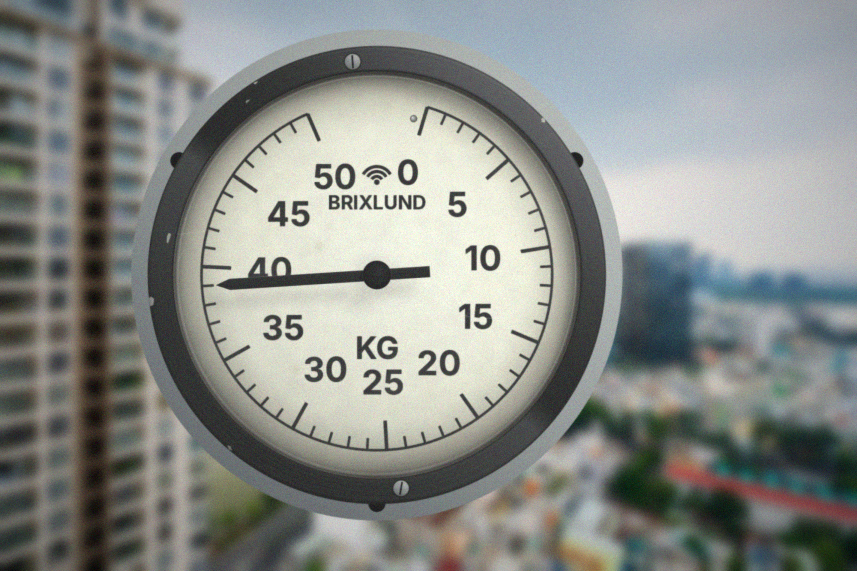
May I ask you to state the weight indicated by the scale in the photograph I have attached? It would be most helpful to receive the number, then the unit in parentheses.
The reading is 39 (kg)
